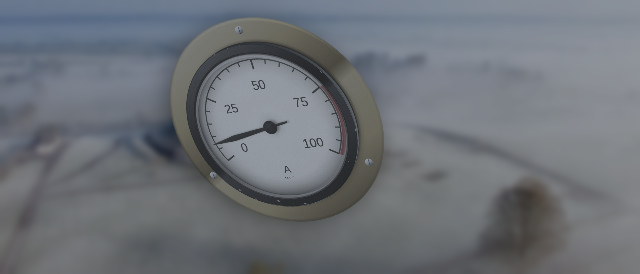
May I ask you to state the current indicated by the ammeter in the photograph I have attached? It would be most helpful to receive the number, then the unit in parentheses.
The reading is 7.5 (A)
